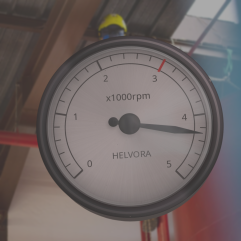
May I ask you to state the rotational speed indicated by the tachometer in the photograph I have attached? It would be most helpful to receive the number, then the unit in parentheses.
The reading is 4300 (rpm)
